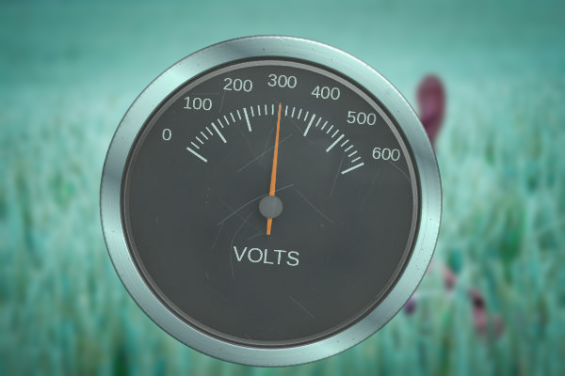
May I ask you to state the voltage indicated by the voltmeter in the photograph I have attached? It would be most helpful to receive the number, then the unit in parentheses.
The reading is 300 (V)
